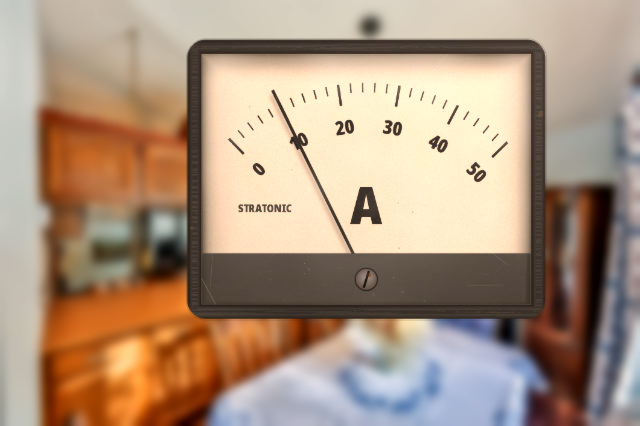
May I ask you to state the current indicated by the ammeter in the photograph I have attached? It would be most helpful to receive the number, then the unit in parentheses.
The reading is 10 (A)
